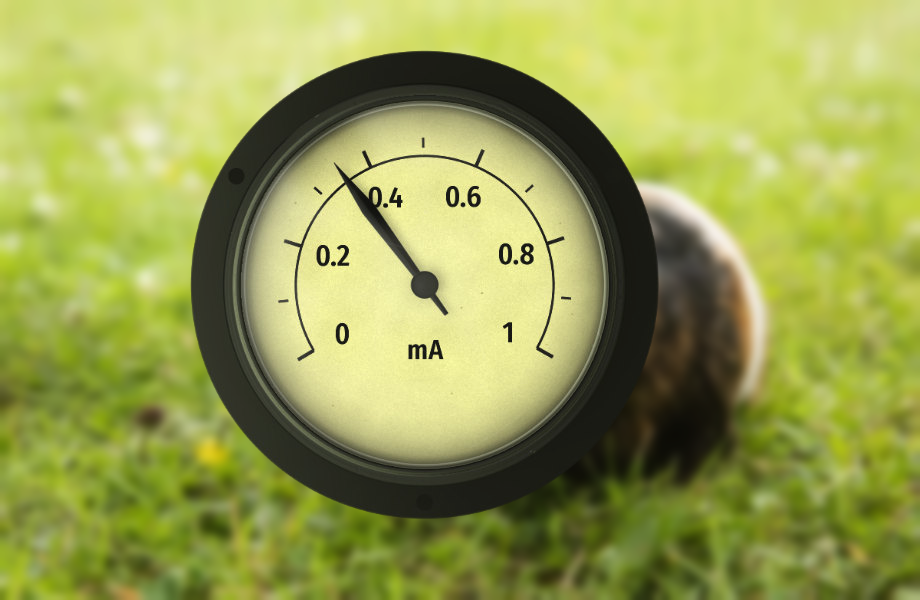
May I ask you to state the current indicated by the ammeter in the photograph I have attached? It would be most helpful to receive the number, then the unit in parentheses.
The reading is 0.35 (mA)
